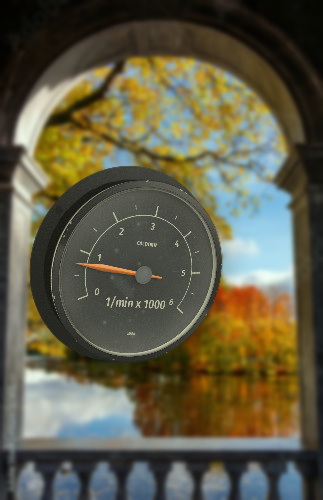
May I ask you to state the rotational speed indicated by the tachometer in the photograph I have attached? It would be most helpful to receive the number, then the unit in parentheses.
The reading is 750 (rpm)
